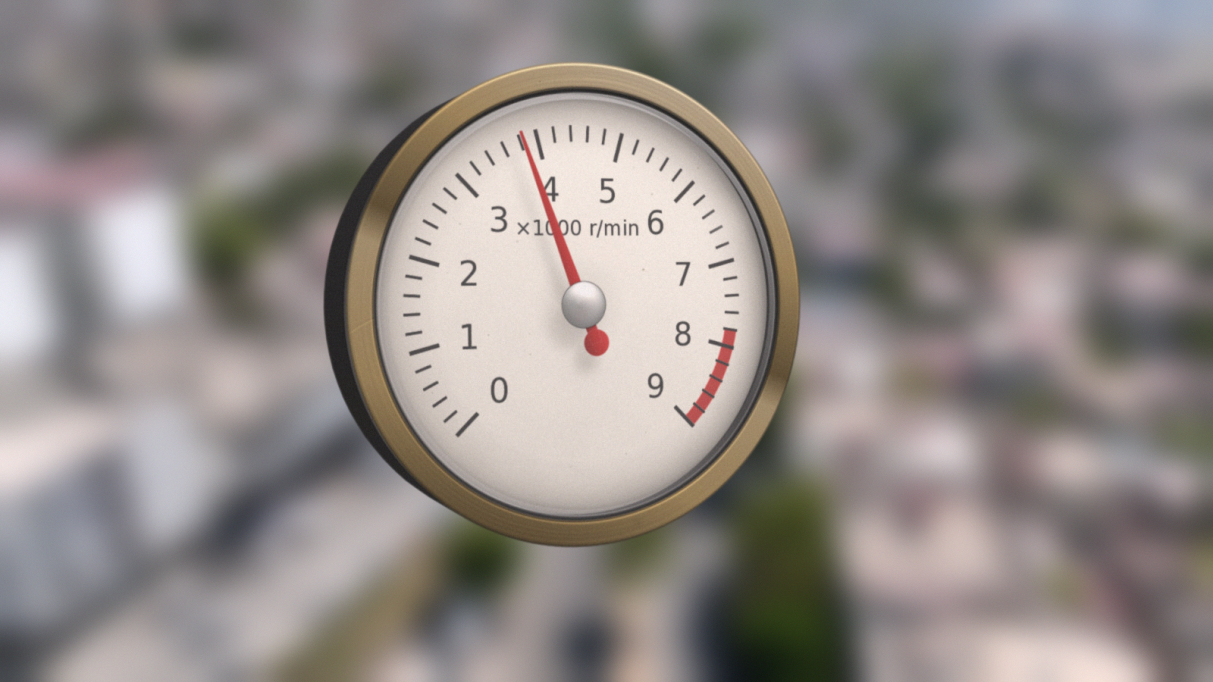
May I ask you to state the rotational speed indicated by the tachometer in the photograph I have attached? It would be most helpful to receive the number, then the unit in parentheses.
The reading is 3800 (rpm)
